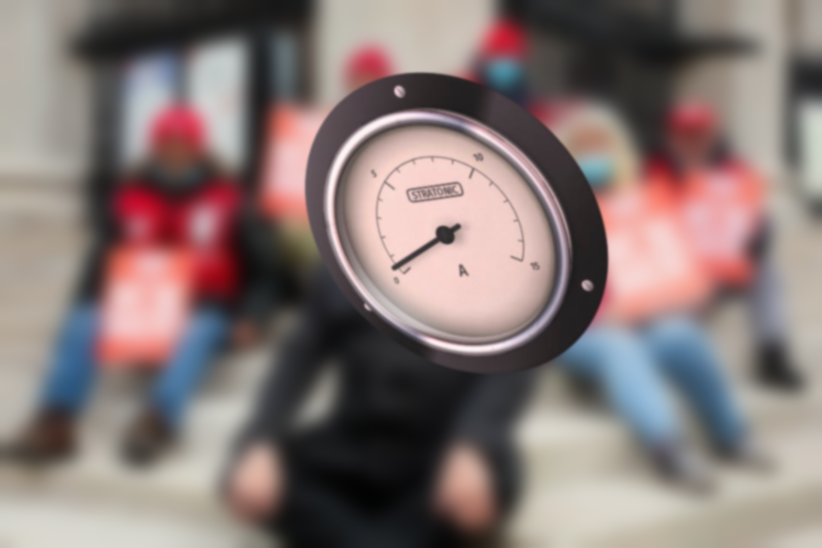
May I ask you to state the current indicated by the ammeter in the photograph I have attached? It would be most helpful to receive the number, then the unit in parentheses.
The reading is 0.5 (A)
